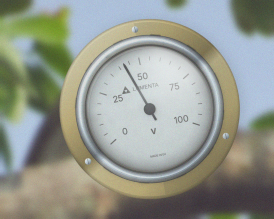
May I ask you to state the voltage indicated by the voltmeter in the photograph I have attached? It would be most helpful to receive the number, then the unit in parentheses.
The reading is 42.5 (V)
